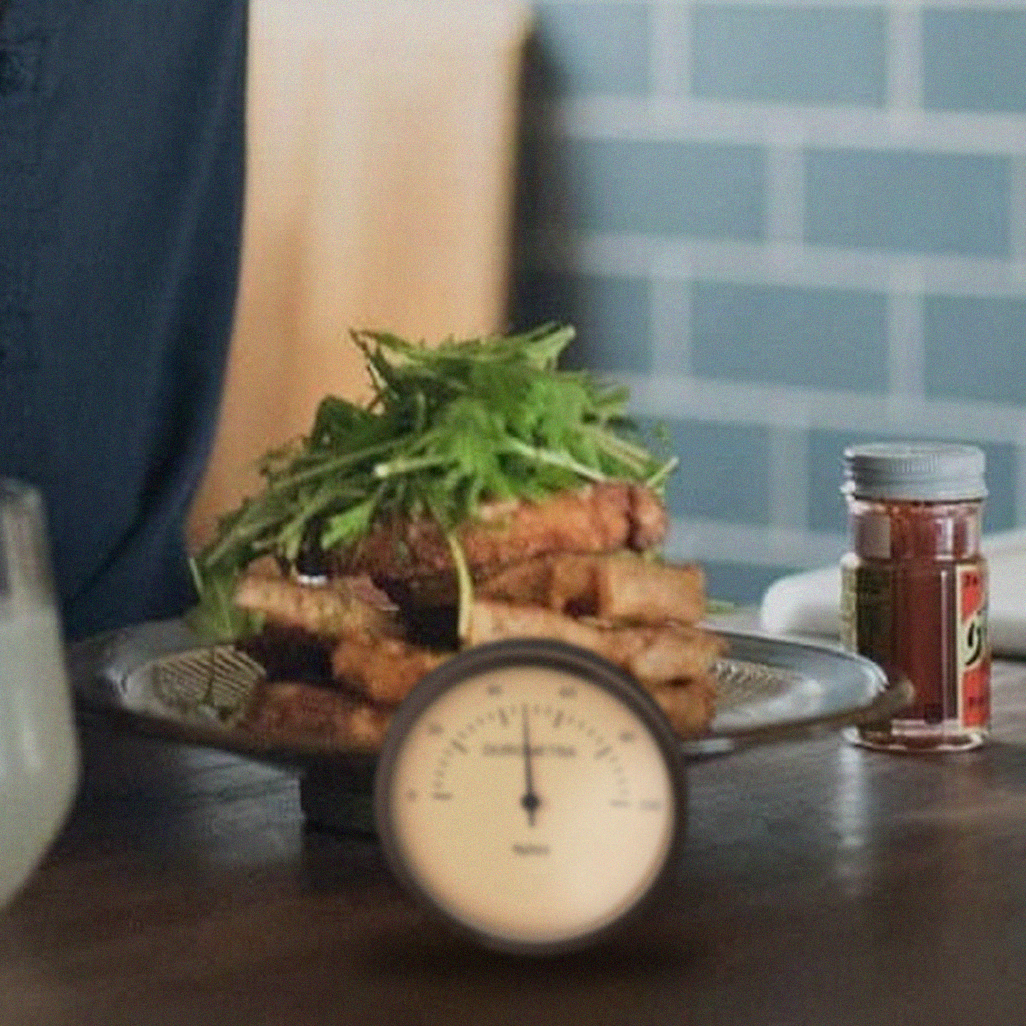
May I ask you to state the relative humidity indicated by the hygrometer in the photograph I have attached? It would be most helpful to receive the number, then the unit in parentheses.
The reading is 48 (%)
